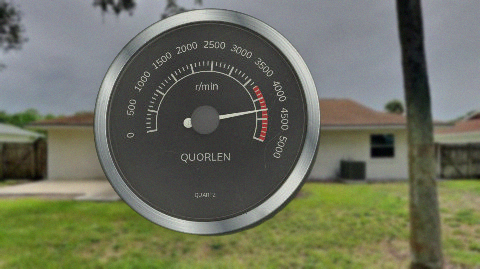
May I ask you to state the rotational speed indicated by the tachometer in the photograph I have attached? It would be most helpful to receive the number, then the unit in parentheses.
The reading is 4300 (rpm)
